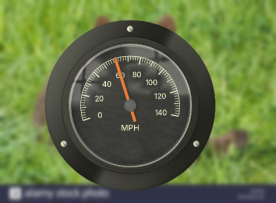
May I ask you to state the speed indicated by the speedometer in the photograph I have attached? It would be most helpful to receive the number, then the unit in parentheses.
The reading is 60 (mph)
